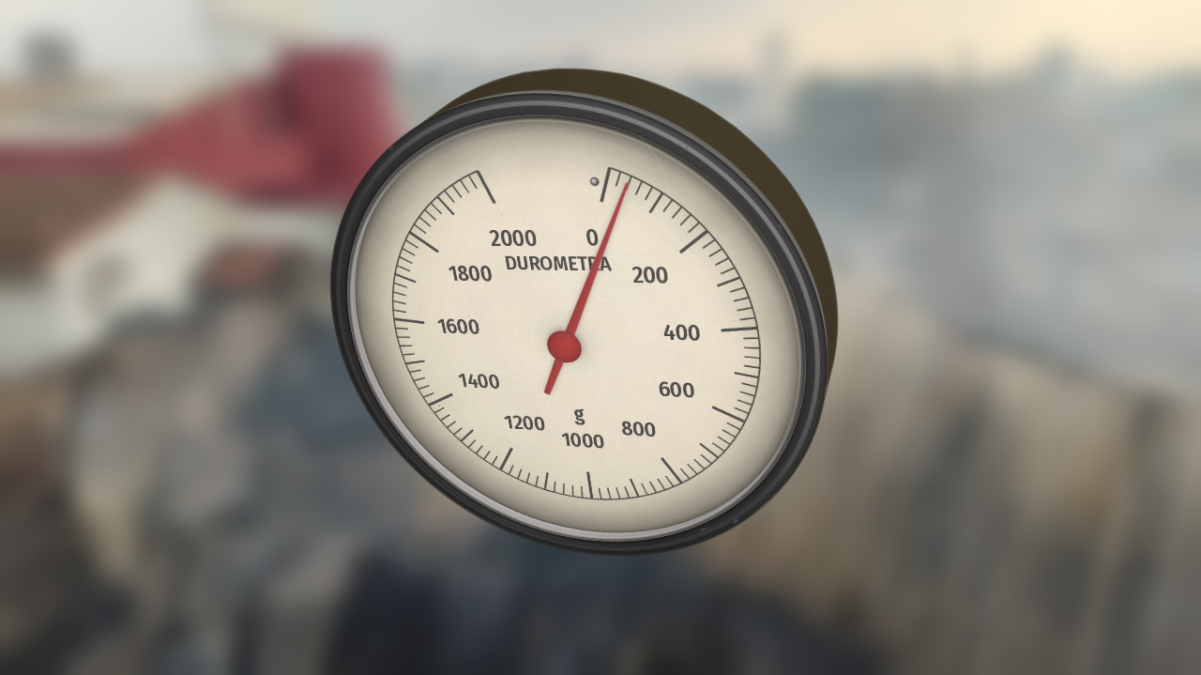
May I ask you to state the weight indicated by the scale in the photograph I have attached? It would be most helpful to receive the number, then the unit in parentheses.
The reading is 40 (g)
